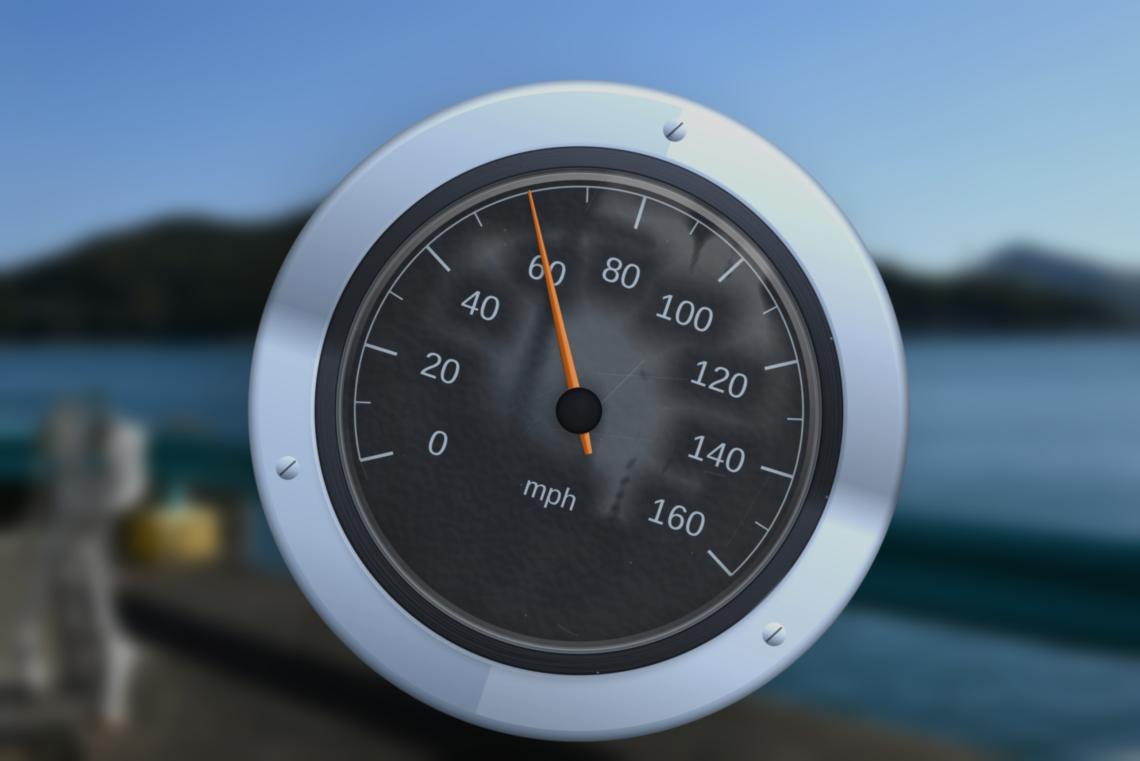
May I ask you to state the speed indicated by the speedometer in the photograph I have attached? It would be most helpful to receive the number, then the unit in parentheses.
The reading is 60 (mph)
